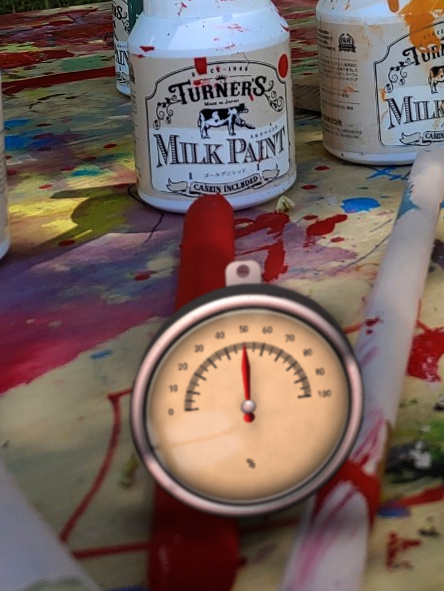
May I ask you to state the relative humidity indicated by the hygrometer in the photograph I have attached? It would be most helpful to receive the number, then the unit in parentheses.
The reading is 50 (%)
